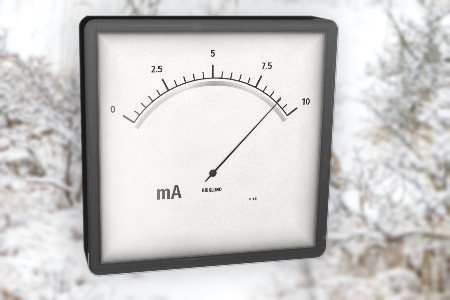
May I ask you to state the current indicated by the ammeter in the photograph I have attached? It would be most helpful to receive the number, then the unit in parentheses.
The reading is 9 (mA)
